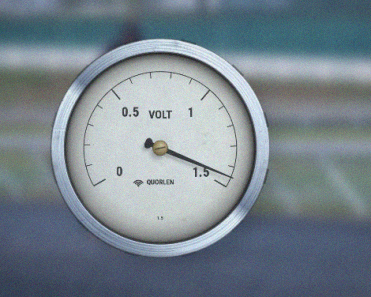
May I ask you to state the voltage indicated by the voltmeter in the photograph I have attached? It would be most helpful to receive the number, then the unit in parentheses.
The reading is 1.45 (V)
